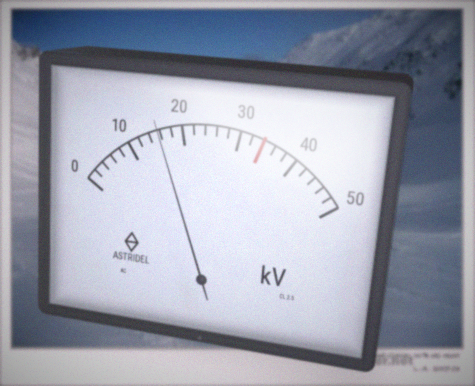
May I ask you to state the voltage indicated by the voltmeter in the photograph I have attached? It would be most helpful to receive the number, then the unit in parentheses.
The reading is 16 (kV)
